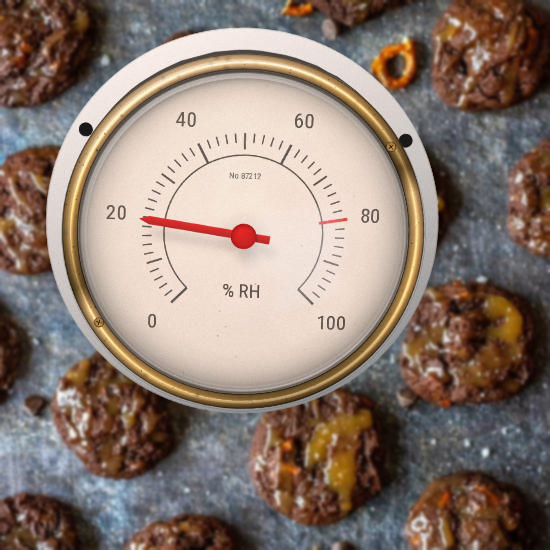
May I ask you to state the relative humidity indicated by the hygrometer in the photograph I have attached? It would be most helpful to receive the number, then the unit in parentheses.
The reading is 20 (%)
